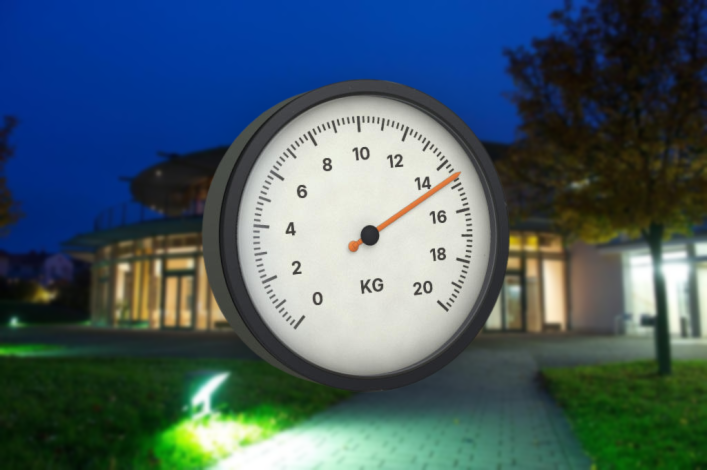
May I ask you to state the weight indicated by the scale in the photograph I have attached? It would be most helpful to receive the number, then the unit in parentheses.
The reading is 14.6 (kg)
